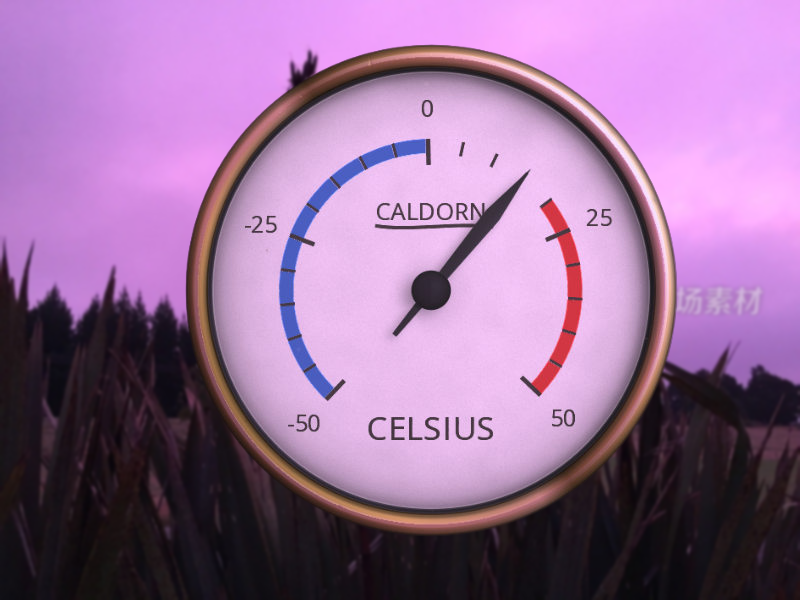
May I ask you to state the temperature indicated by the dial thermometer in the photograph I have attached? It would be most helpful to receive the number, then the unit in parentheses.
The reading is 15 (°C)
